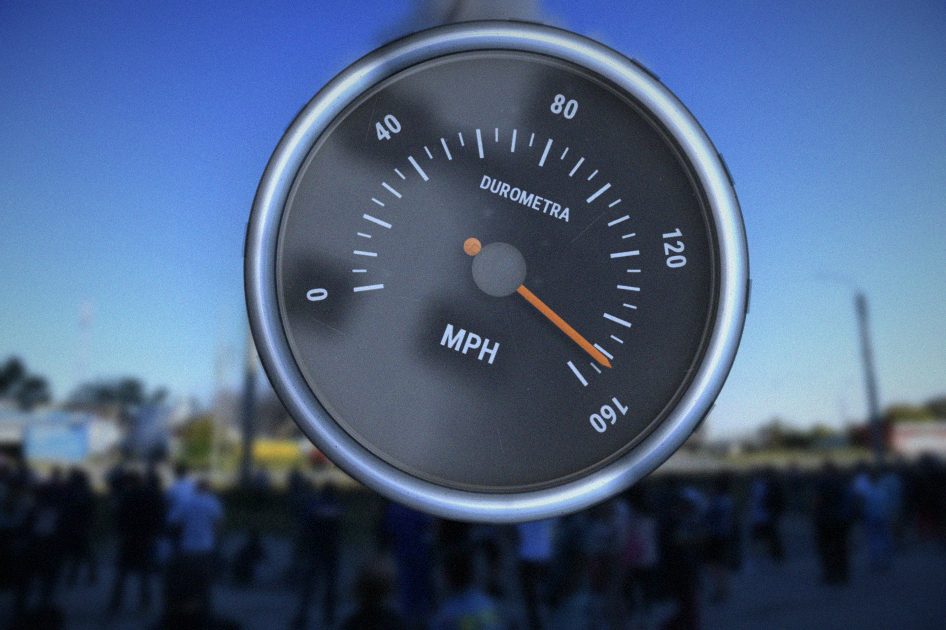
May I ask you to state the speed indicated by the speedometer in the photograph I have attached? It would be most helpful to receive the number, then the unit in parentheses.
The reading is 152.5 (mph)
